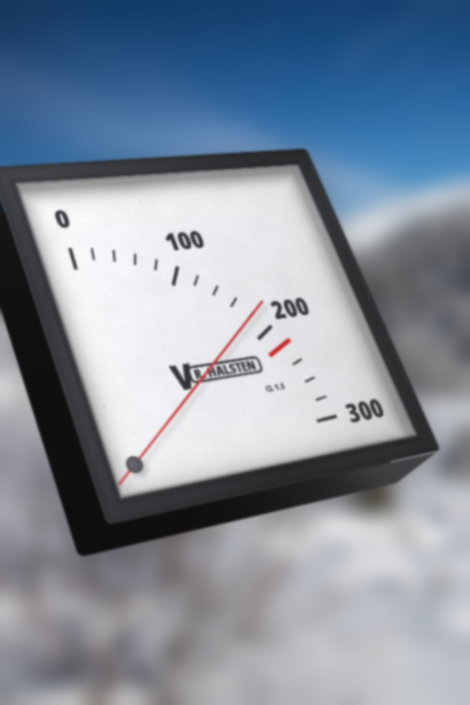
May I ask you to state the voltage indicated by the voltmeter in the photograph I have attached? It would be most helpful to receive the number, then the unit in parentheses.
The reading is 180 (V)
